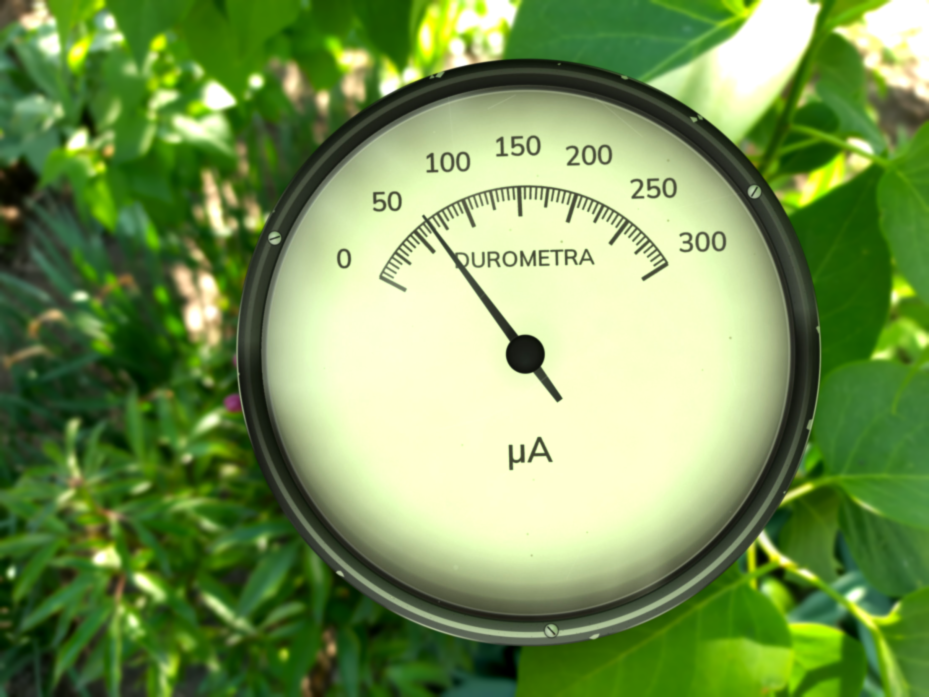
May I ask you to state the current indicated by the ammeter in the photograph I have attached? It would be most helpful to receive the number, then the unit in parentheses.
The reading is 65 (µA)
